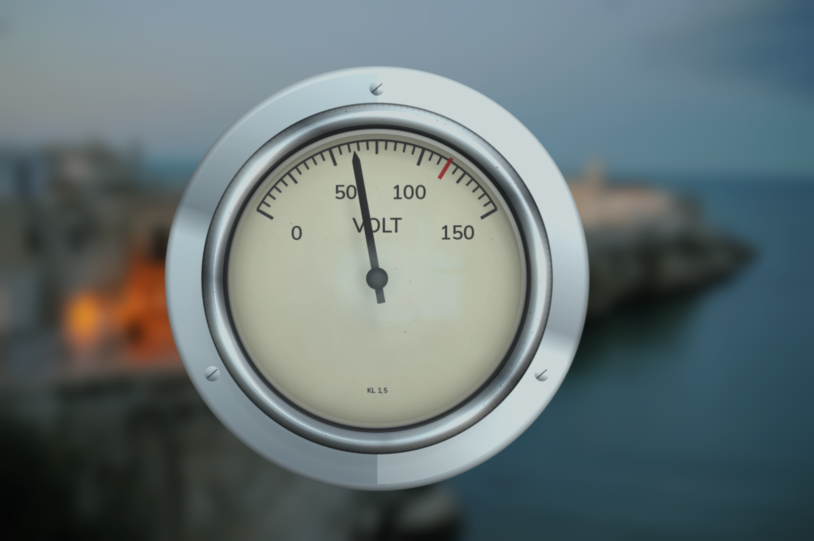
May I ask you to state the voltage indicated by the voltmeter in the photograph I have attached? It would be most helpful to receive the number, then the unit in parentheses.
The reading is 62.5 (V)
